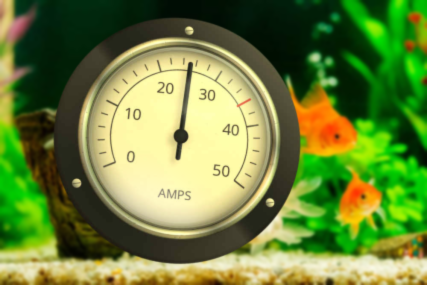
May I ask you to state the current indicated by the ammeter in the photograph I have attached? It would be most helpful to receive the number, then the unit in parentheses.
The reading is 25 (A)
